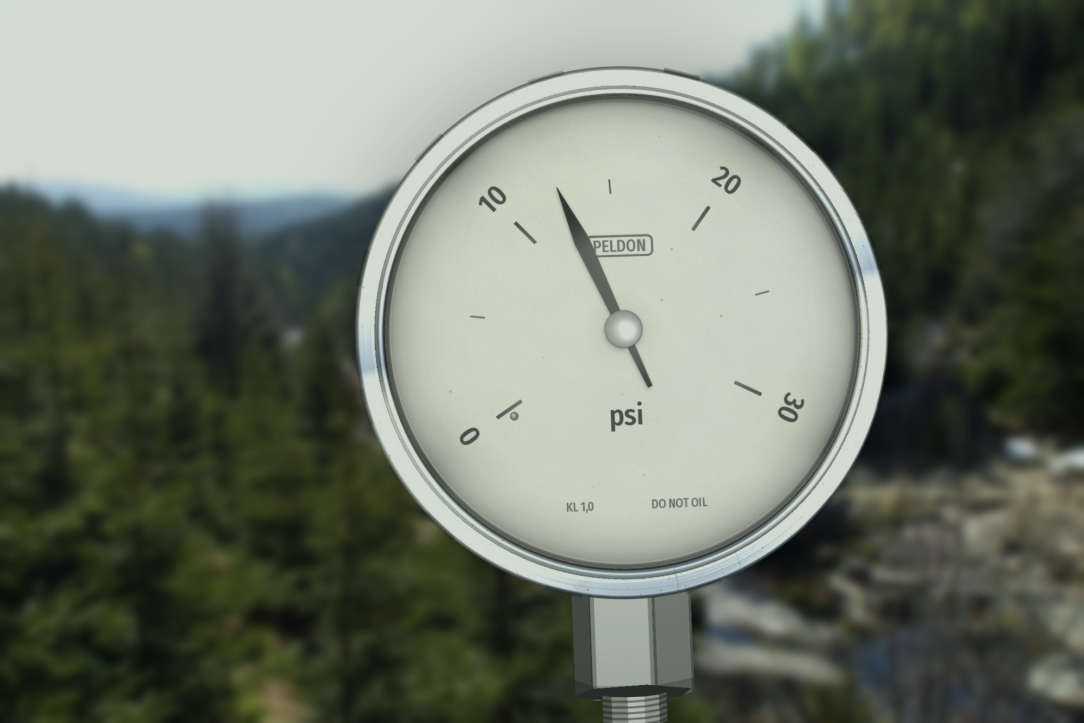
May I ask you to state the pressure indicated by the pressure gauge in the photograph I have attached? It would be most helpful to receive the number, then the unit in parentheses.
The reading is 12.5 (psi)
